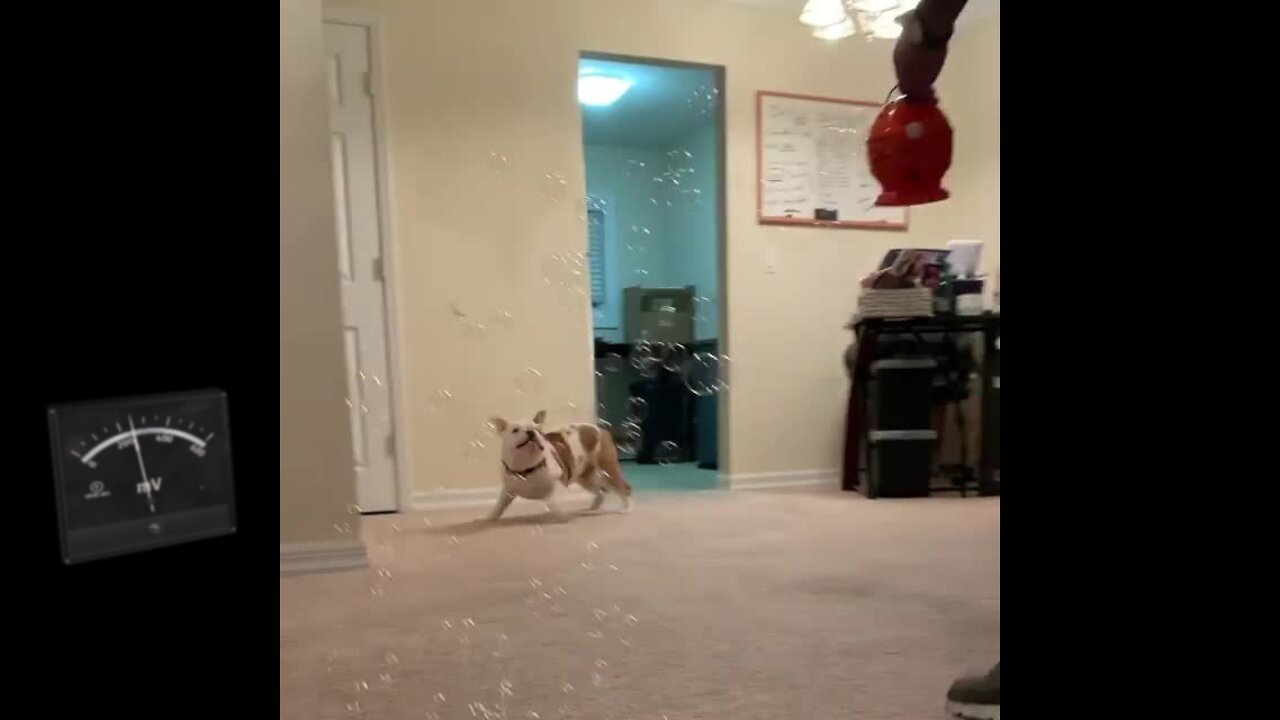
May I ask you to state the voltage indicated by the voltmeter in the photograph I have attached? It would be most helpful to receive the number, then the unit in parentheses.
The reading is 250 (mV)
